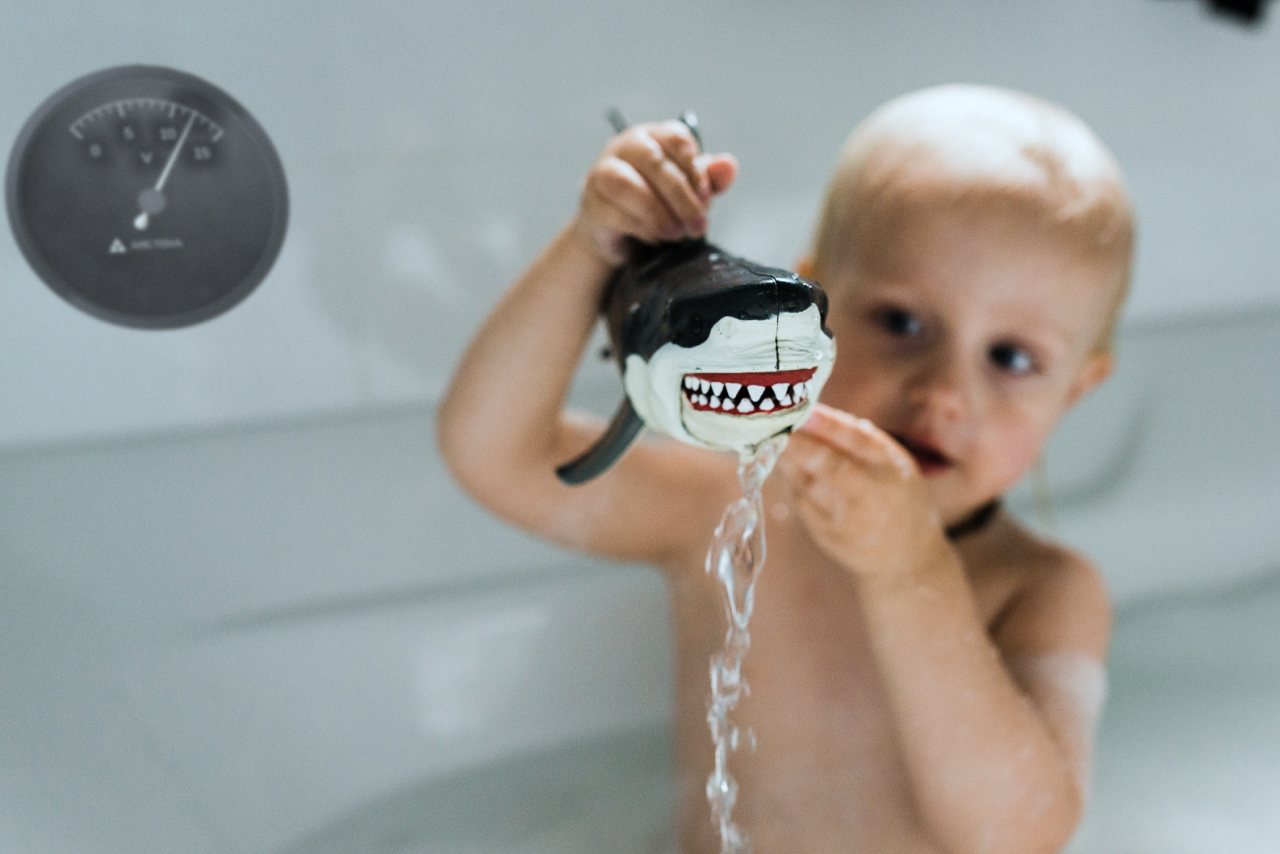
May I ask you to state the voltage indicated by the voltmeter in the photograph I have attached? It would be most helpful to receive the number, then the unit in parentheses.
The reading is 12 (V)
